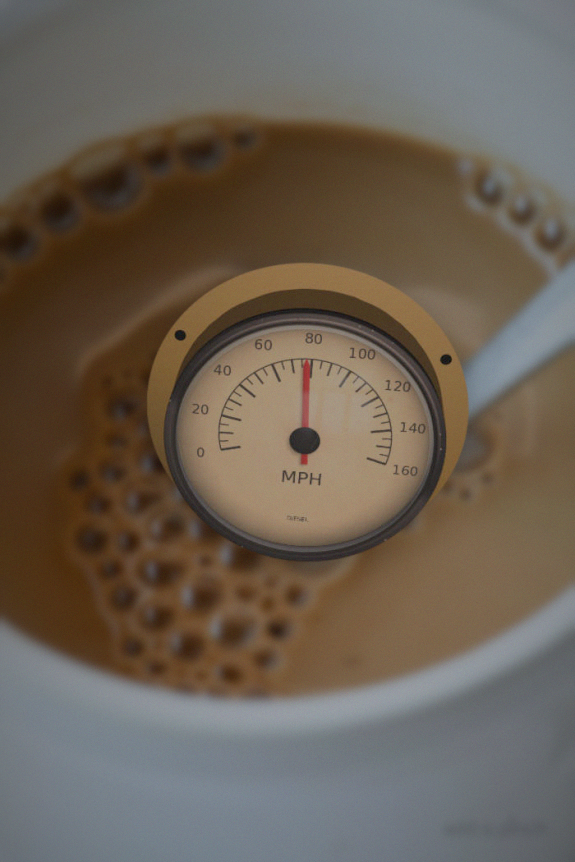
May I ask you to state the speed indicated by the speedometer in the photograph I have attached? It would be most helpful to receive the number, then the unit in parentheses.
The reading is 77.5 (mph)
